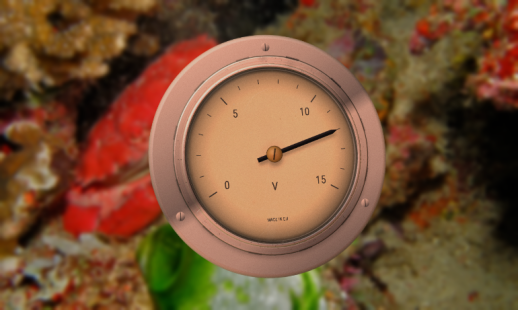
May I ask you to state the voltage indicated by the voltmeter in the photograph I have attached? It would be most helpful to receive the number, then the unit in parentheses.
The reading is 12 (V)
